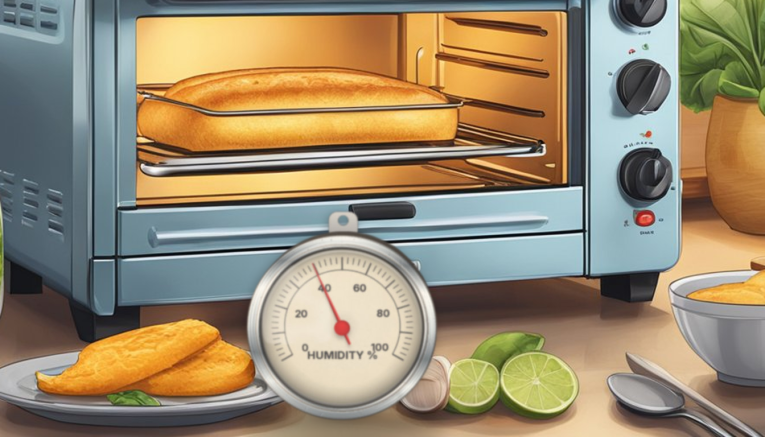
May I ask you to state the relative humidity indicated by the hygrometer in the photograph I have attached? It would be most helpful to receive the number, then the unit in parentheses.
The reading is 40 (%)
